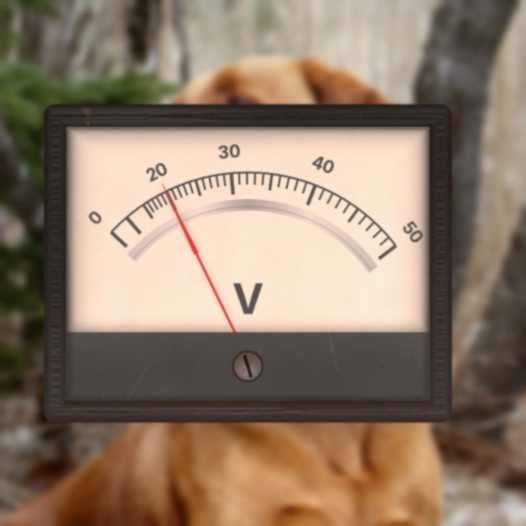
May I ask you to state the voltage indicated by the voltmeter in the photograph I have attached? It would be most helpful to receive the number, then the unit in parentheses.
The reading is 20 (V)
